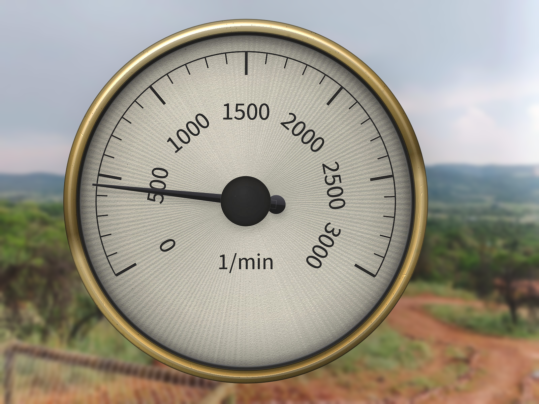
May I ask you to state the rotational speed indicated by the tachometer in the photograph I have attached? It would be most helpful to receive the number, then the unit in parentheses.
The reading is 450 (rpm)
